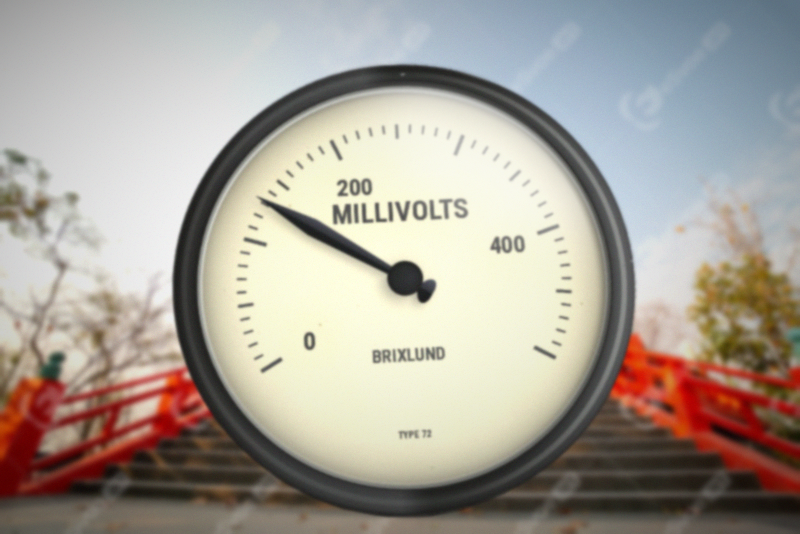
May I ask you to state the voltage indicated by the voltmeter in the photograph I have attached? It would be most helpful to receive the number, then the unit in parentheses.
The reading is 130 (mV)
